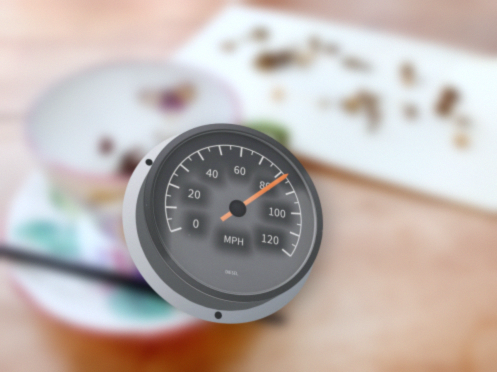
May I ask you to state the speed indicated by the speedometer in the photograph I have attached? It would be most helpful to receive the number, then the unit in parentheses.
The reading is 82.5 (mph)
